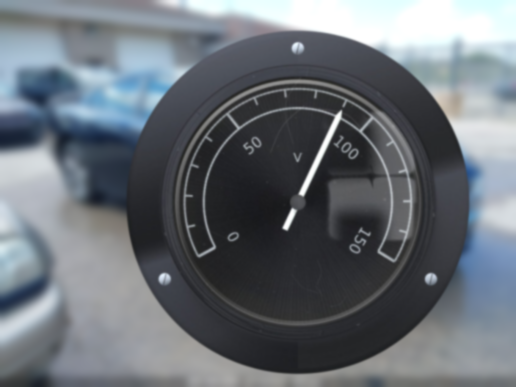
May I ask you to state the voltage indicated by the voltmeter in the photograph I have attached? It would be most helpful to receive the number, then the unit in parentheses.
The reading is 90 (V)
